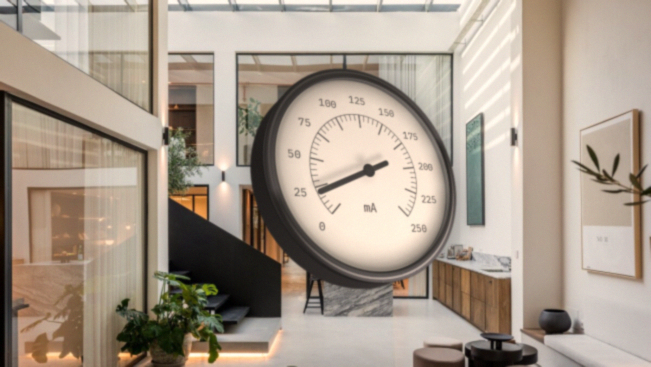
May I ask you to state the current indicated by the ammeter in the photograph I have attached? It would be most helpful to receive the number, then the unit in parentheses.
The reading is 20 (mA)
